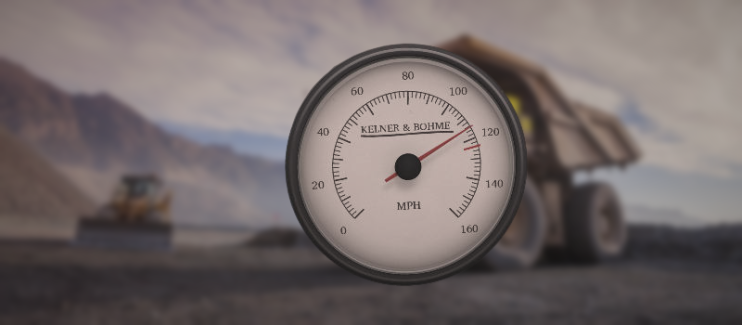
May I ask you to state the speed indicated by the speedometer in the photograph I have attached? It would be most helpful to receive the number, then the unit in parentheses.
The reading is 114 (mph)
